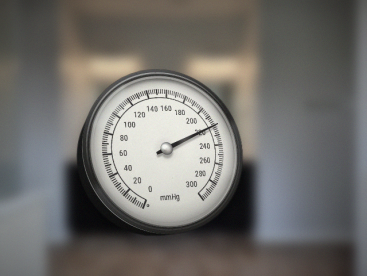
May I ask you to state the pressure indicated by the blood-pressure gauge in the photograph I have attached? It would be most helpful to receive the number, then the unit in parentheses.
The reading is 220 (mmHg)
